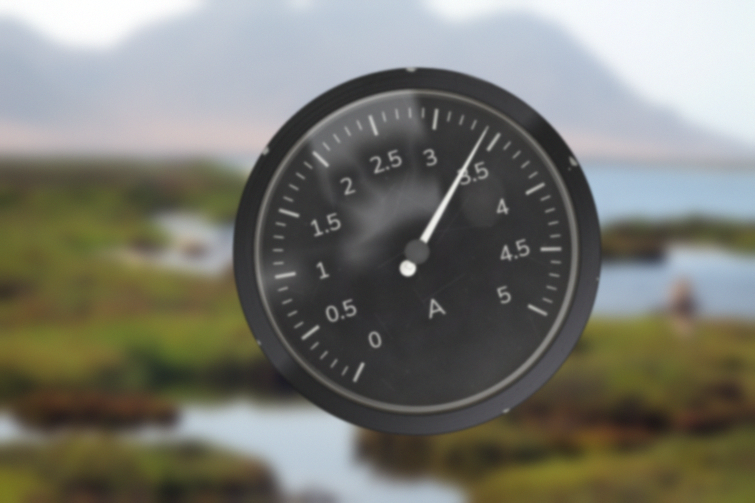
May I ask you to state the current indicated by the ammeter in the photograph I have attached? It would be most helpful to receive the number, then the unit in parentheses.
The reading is 3.4 (A)
